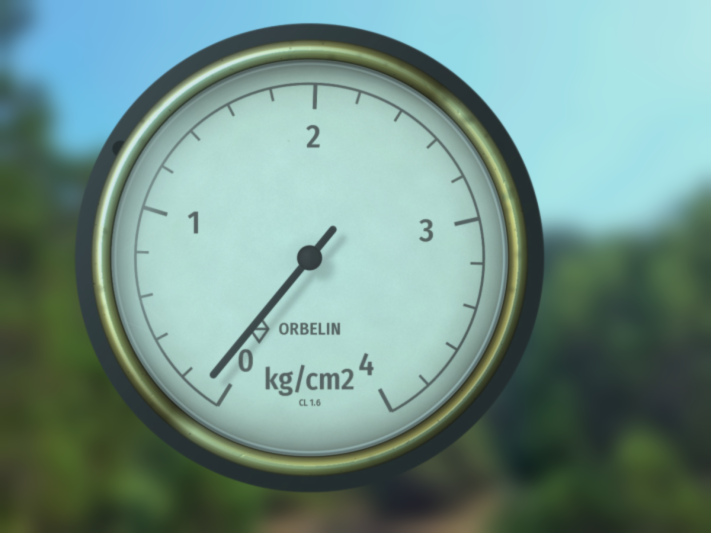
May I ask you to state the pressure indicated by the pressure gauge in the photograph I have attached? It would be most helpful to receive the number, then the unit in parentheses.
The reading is 0.1 (kg/cm²)
